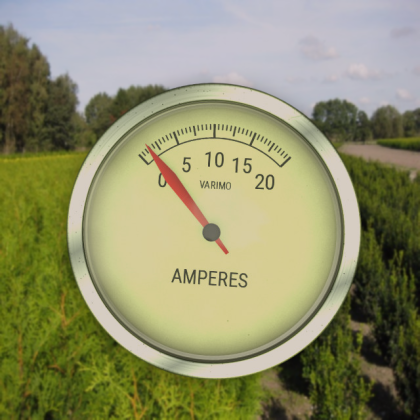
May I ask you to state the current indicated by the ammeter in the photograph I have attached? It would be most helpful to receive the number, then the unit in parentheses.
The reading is 1.5 (A)
